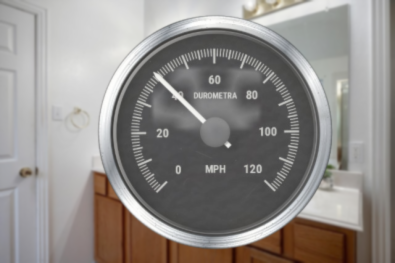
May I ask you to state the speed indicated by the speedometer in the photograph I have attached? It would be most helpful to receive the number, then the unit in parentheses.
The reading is 40 (mph)
